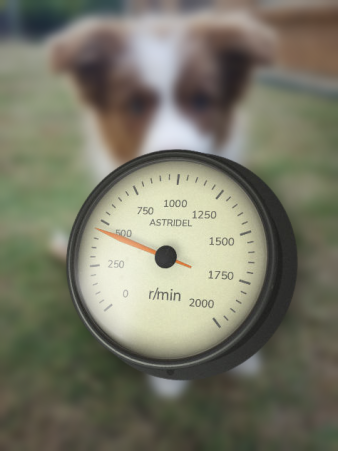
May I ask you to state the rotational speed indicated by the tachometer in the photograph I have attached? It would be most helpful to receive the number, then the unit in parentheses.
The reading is 450 (rpm)
